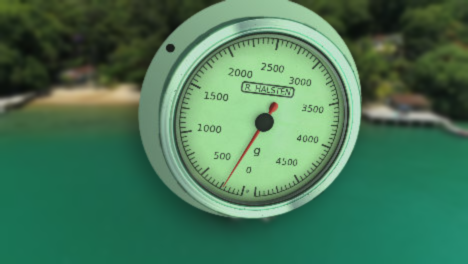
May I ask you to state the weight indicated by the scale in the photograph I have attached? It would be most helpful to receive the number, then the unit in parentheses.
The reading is 250 (g)
